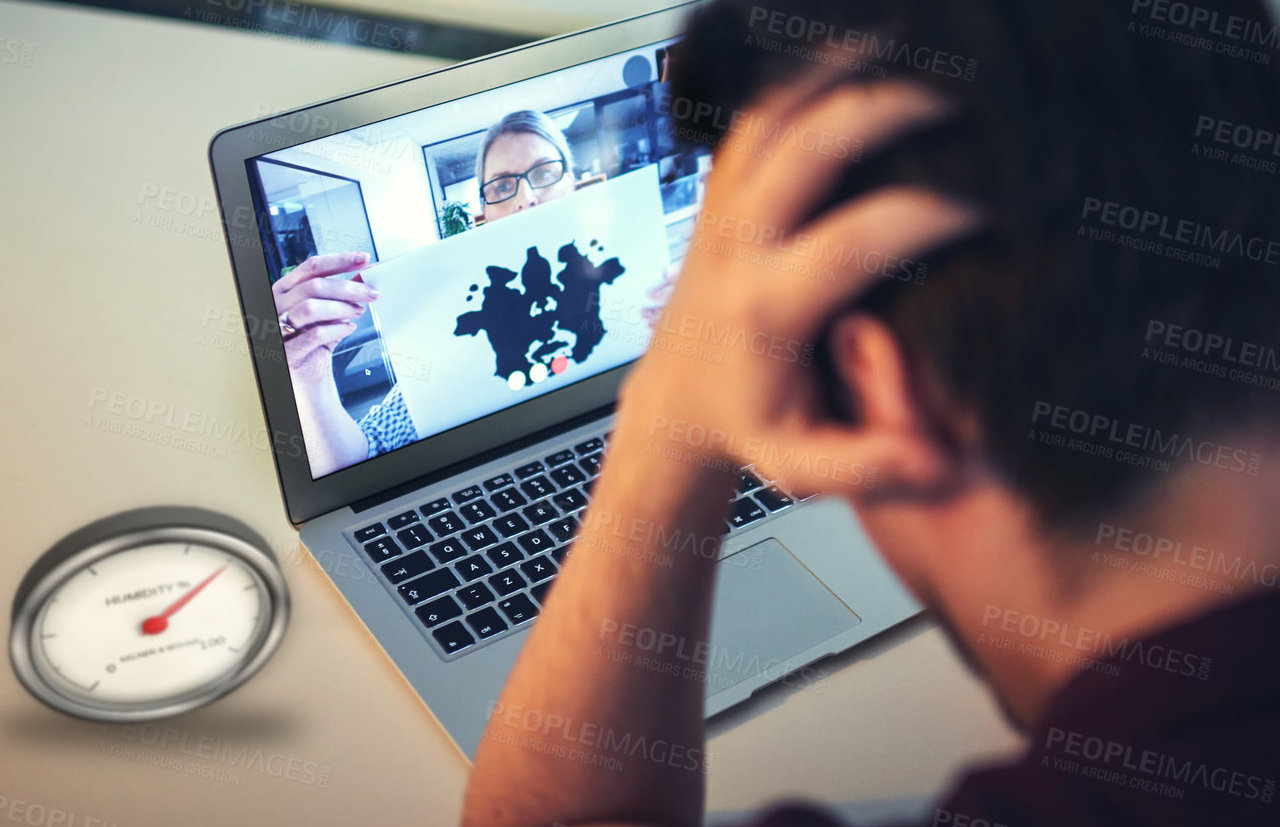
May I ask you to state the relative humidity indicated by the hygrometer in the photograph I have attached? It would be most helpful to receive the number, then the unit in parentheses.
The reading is 70 (%)
